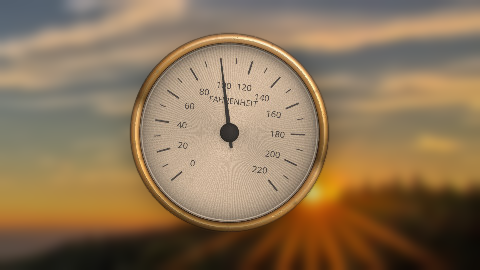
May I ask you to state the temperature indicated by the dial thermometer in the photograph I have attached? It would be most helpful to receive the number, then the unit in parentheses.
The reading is 100 (°F)
